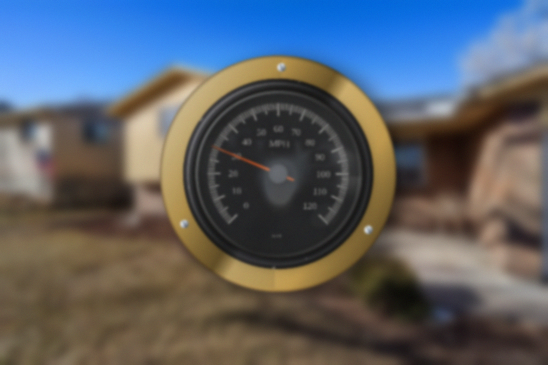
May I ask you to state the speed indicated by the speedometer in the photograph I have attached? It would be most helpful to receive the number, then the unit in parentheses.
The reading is 30 (mph)
